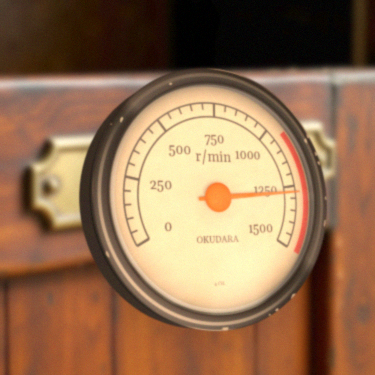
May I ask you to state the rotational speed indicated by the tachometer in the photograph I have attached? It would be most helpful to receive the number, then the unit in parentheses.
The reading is 1275 (rpm)
